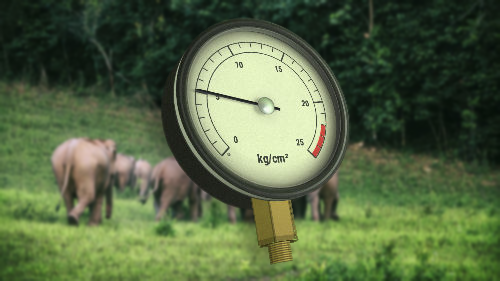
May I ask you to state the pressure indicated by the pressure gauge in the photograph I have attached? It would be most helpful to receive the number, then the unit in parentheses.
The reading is 5 (kg/cm²)
